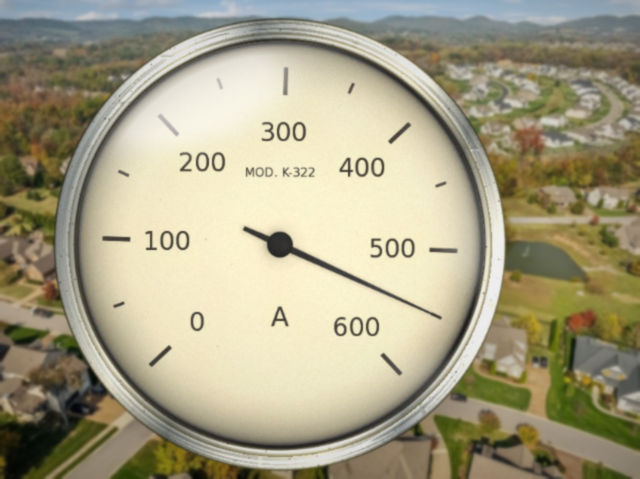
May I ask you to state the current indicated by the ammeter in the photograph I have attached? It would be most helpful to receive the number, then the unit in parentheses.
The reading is 550 (A)
